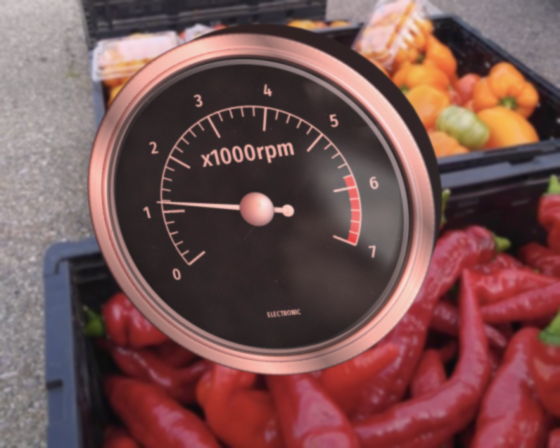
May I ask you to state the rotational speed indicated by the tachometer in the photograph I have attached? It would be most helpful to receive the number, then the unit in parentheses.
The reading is 1200 (rpm)
